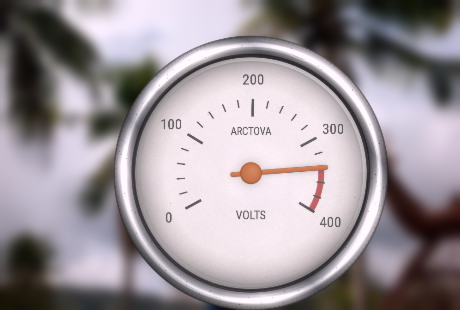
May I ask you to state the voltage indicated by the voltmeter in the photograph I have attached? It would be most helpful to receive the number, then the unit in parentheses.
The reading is 340 (V)
